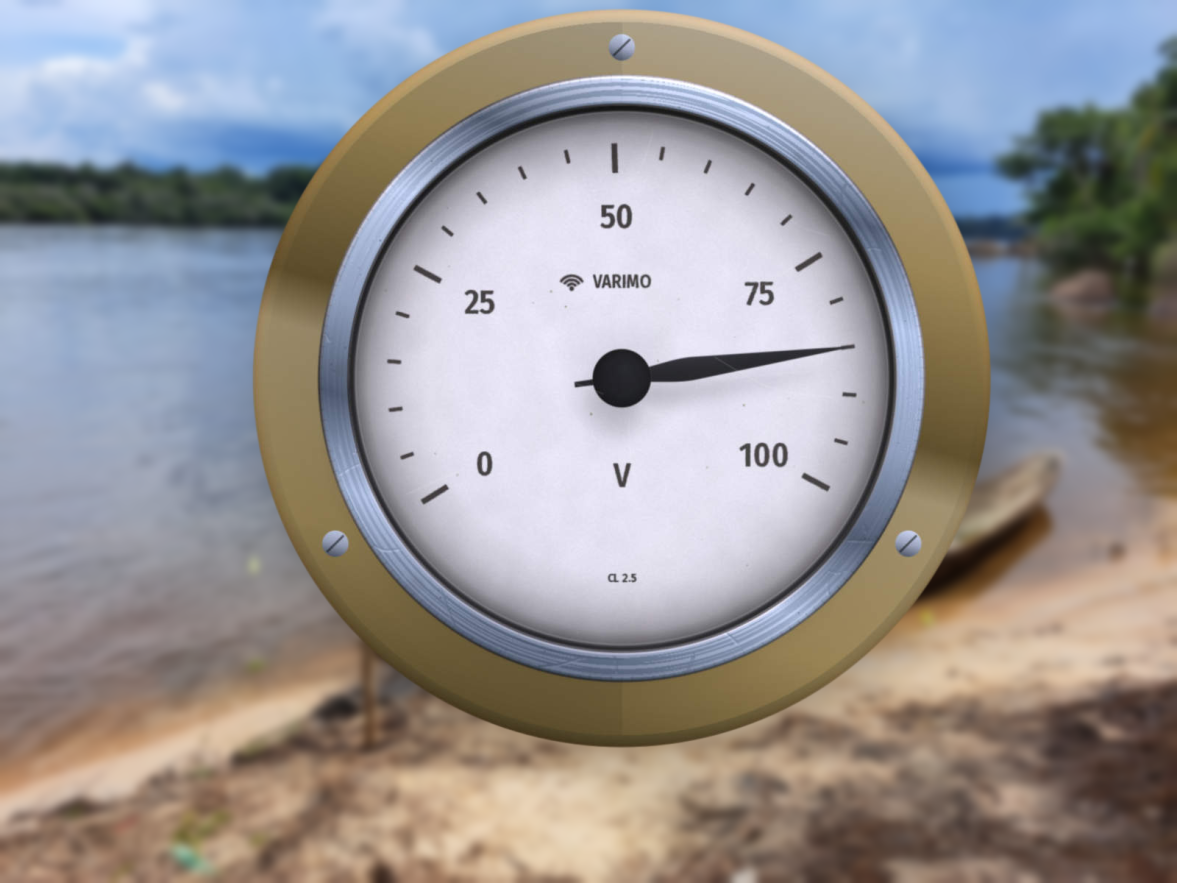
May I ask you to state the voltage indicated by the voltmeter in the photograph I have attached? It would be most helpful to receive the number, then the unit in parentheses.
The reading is 85 (V)
